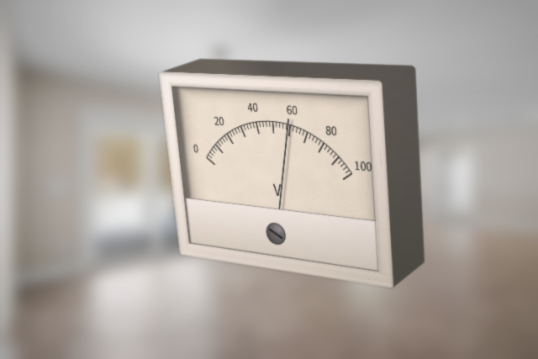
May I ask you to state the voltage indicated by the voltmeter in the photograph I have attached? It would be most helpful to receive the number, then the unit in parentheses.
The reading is 60 (V)
